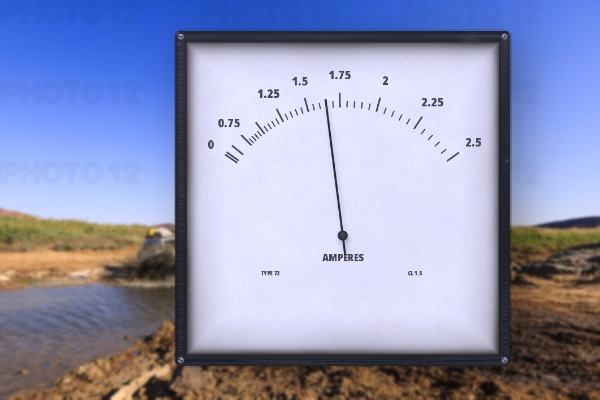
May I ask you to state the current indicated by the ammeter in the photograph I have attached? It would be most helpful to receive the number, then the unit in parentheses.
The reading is 1.65 (A)
